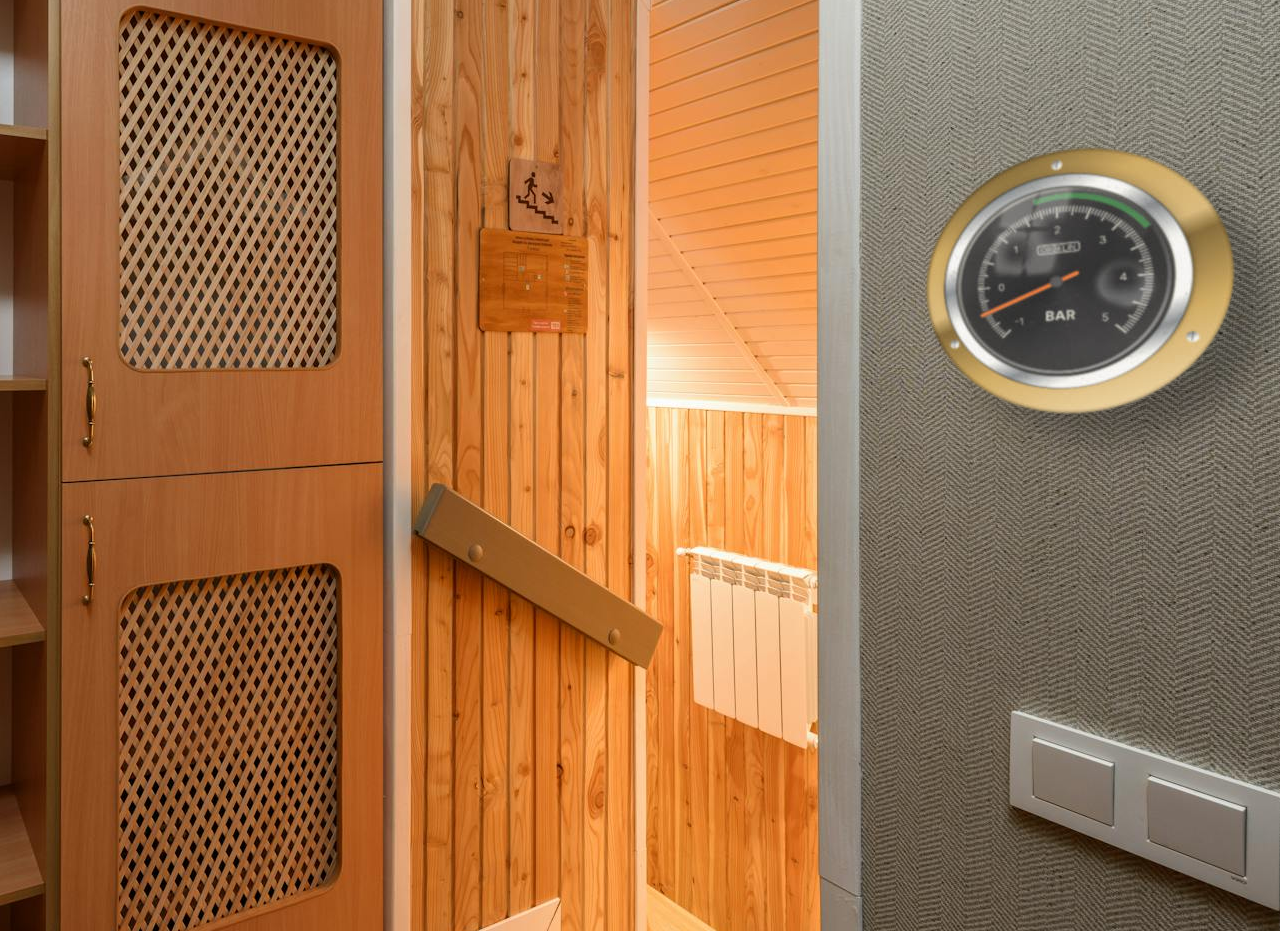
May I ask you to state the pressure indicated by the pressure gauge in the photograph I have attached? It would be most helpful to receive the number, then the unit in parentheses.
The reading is -0.5 (bar)
